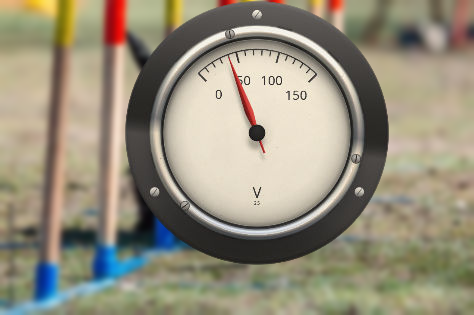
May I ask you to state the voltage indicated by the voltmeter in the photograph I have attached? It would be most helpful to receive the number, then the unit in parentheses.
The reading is 40 (V)
